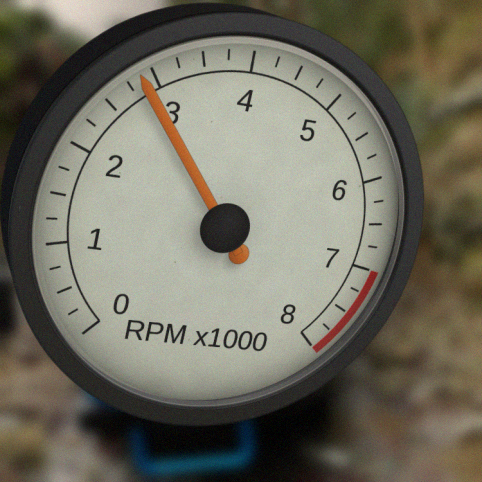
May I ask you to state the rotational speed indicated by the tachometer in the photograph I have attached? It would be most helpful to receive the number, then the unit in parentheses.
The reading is 2875 (rpm)
